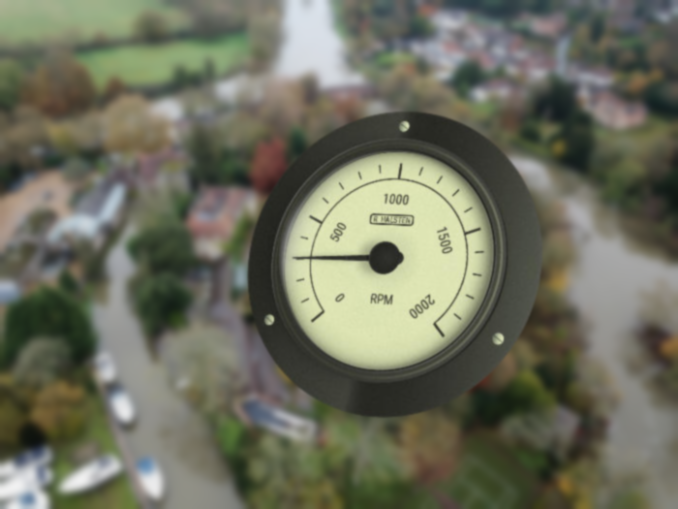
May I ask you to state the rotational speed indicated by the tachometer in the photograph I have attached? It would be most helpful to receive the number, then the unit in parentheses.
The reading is 300 (rpm)
